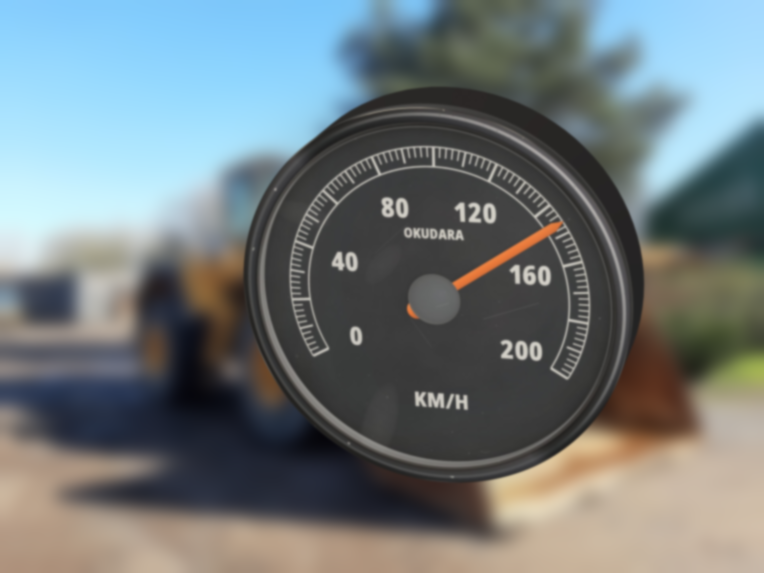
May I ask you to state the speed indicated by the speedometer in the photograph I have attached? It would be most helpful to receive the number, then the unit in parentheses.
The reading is 146 (km/h)
